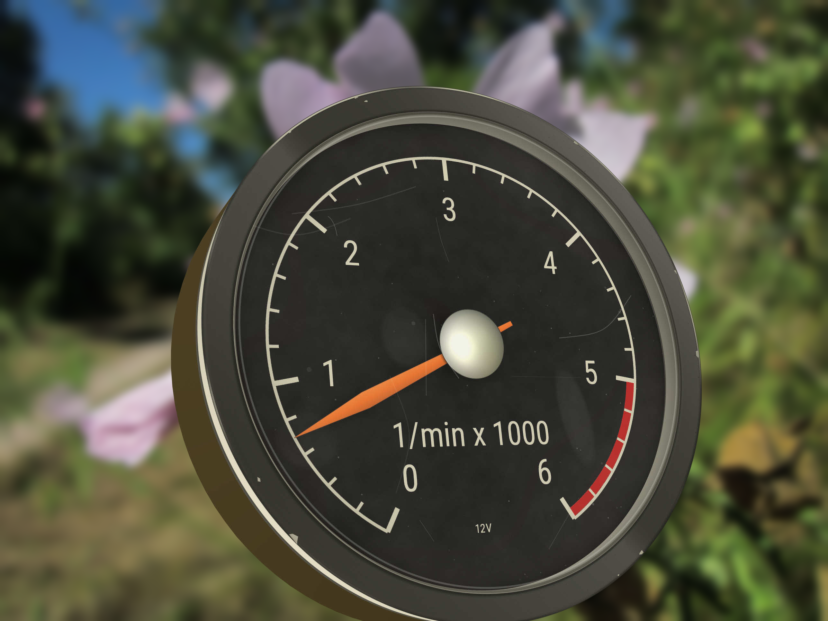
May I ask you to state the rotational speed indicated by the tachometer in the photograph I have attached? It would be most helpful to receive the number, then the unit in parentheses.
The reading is 700 (rpm)
